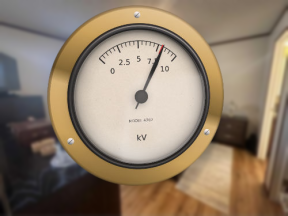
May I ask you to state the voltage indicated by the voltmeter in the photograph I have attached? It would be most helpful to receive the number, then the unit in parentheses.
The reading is 8 (kV)
